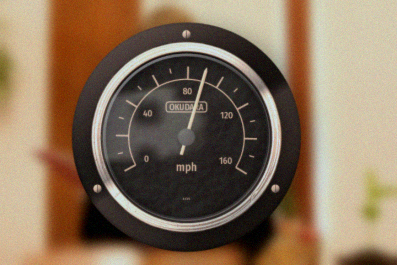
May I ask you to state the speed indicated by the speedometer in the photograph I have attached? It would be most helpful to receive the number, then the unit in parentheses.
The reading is 90 (mph)
